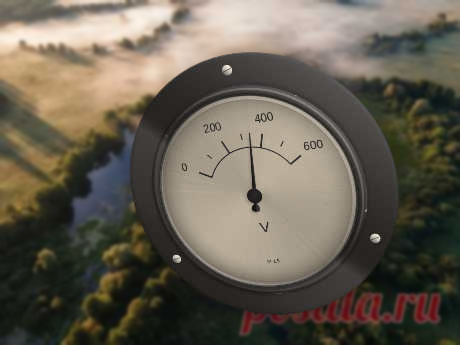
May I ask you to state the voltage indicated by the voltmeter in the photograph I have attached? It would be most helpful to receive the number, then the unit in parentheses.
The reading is 350 (V)
